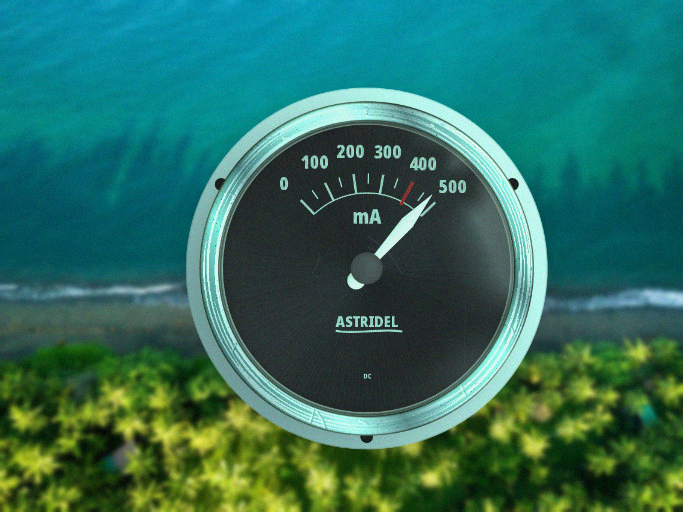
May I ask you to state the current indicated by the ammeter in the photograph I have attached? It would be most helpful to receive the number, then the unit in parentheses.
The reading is 475 (mA)
